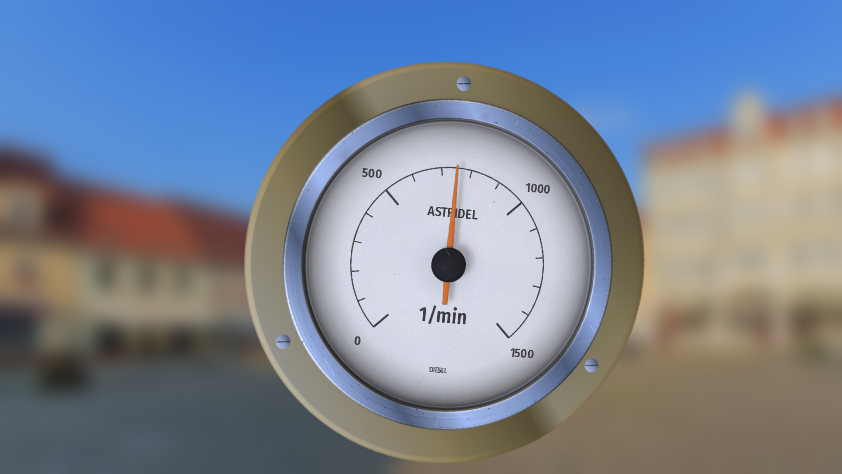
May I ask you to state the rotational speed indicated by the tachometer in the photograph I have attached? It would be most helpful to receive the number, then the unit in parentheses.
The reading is 750 (rpm)
